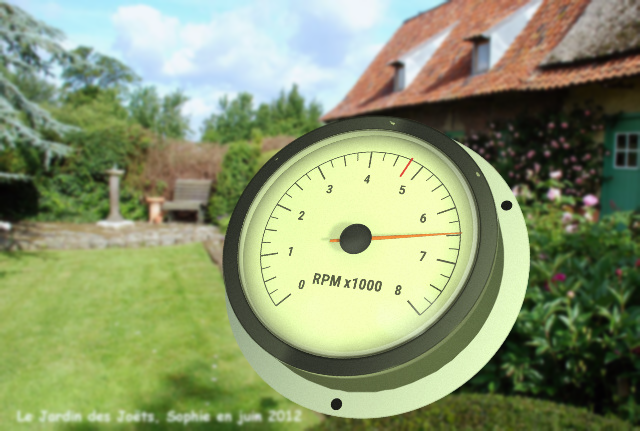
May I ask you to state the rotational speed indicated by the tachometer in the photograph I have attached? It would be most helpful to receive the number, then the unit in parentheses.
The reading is 6500 (rpm)
